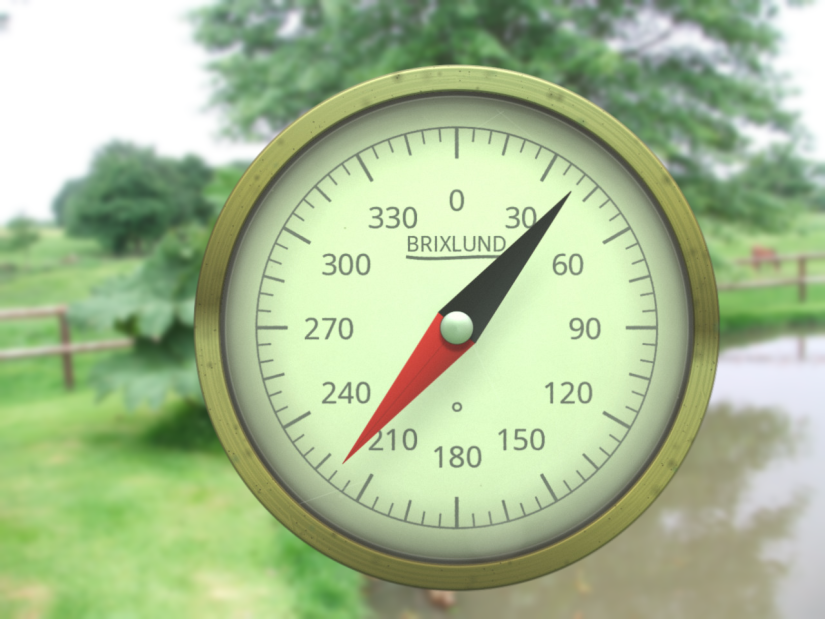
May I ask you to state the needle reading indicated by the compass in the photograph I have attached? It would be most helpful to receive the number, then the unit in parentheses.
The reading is 220 (°)
